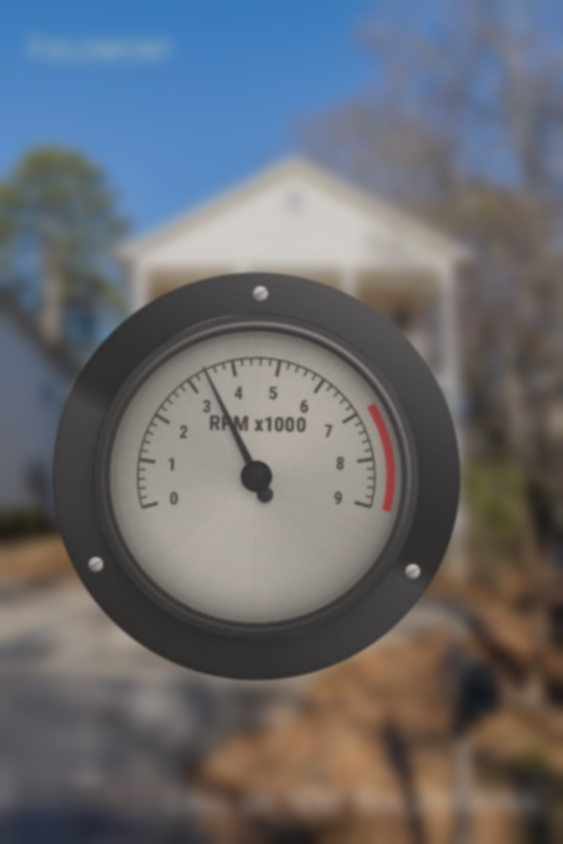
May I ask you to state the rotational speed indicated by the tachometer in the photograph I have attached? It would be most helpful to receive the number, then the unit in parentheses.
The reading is 3400 (rpm)
